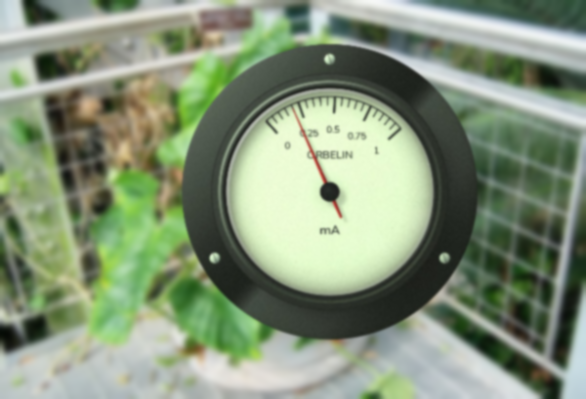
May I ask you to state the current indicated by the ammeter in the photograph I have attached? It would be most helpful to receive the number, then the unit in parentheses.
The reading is 0.2 (mA)
